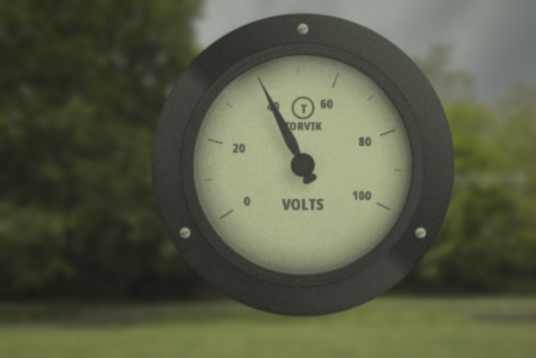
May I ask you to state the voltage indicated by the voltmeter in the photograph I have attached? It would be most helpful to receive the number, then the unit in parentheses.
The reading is 40 (V)
